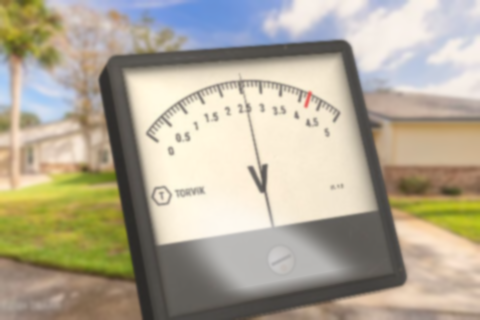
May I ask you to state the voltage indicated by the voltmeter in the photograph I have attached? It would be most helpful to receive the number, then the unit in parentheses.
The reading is 2.5 (V)
